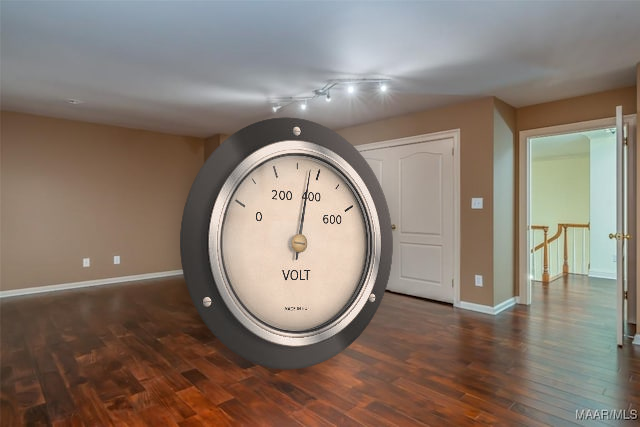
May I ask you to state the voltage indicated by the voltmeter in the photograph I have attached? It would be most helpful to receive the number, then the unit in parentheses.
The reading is 350 (V)
